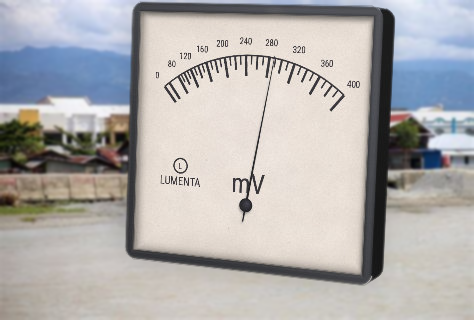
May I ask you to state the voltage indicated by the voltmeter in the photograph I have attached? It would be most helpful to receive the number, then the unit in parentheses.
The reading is 290 (mV)
